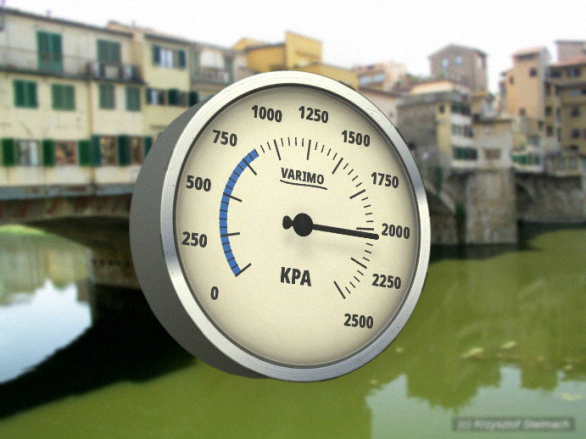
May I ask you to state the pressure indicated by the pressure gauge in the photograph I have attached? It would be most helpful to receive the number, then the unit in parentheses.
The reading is 2050 (kPa)
